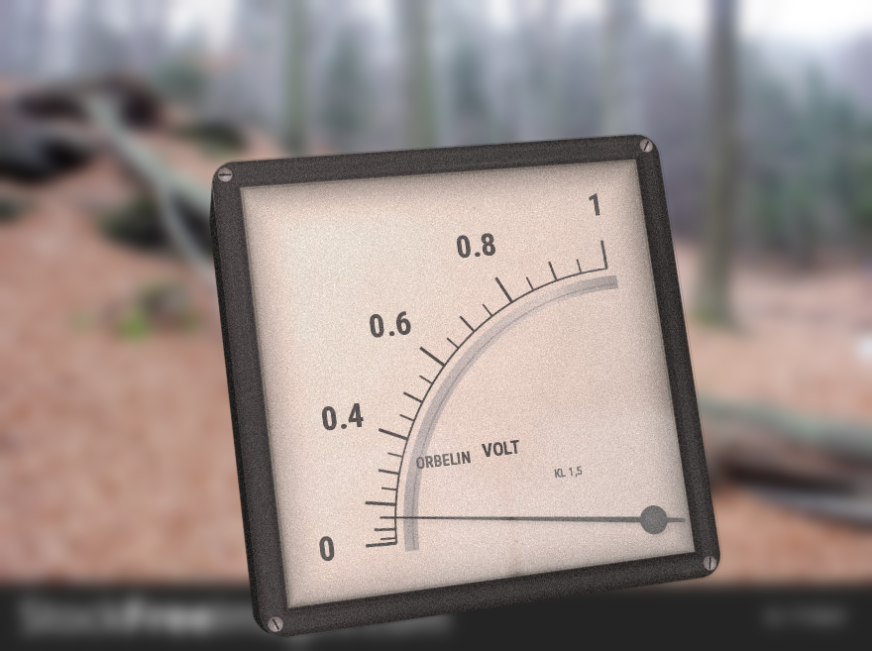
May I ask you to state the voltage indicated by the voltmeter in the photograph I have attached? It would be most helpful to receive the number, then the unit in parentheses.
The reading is 0.15 (V)
